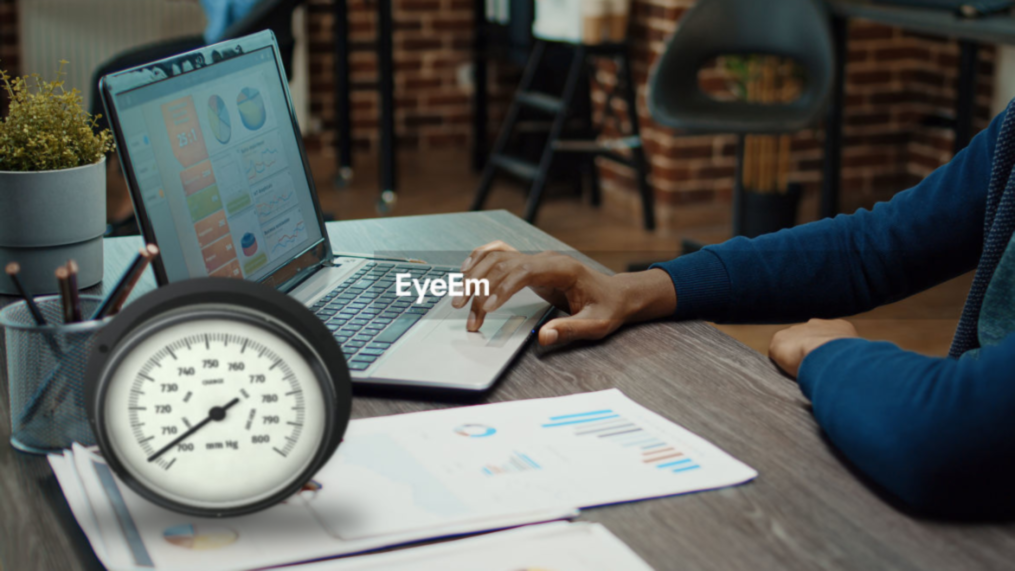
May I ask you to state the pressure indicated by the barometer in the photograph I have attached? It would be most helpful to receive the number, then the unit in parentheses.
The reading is 705 (mmHg)
